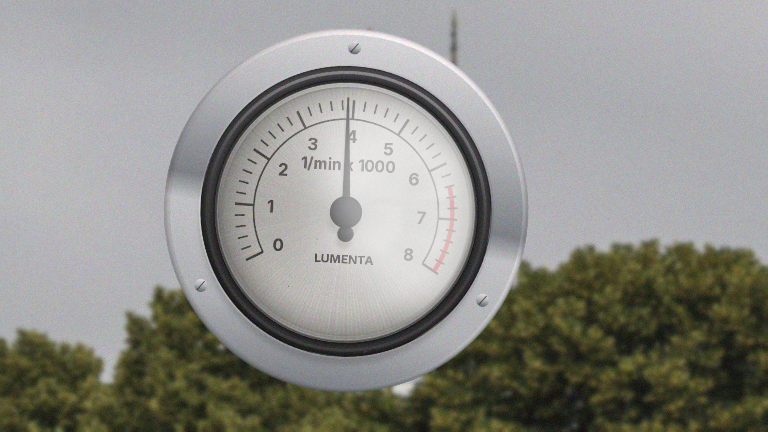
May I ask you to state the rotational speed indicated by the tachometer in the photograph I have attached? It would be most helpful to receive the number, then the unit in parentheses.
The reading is 3900 (rpm)
